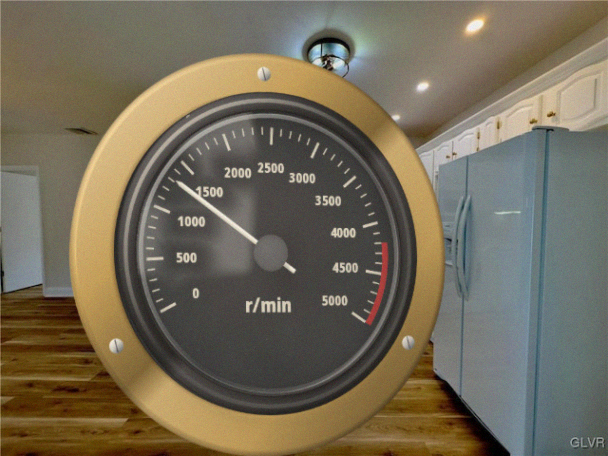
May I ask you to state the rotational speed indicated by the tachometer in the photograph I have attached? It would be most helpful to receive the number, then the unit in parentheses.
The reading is 1300 (rpm)
